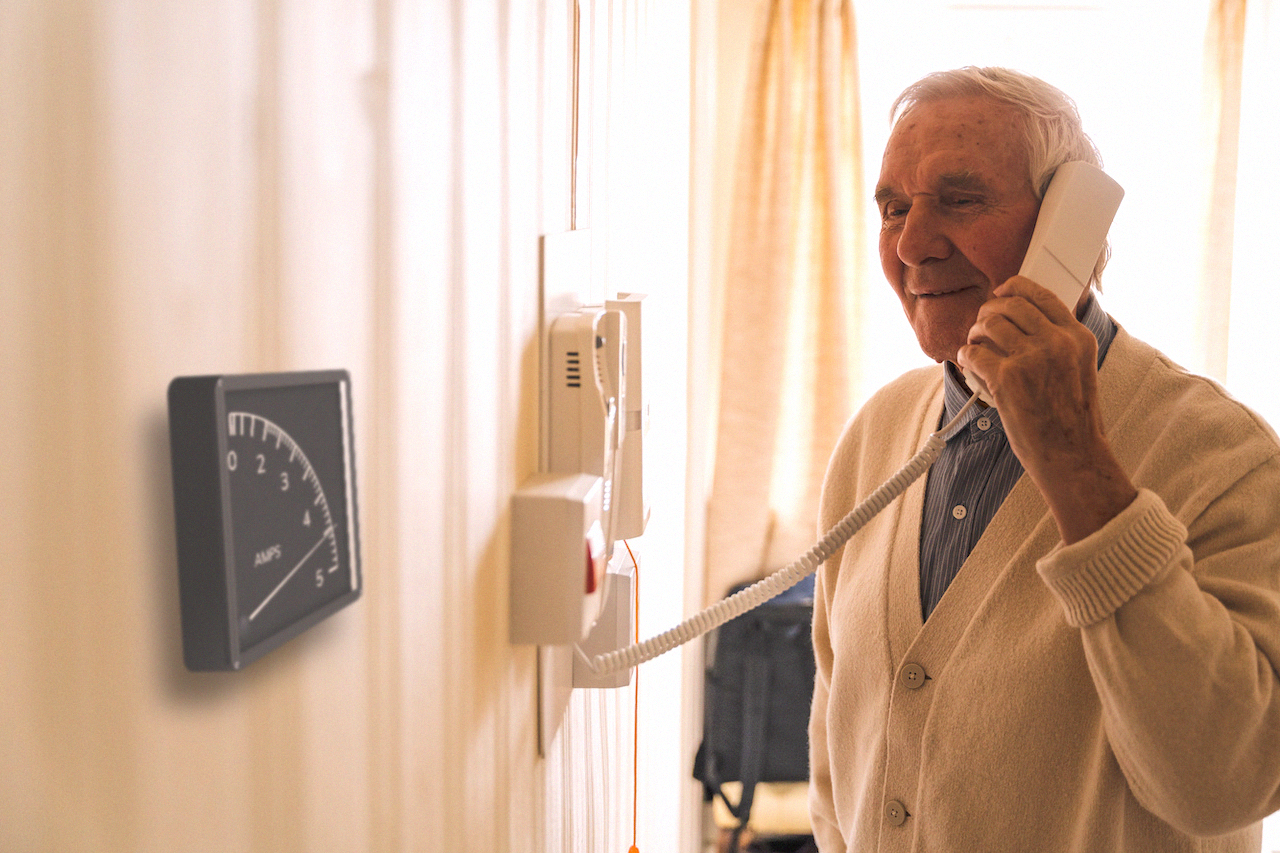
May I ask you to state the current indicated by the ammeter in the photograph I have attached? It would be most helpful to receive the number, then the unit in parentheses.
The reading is 4.5 (A)
